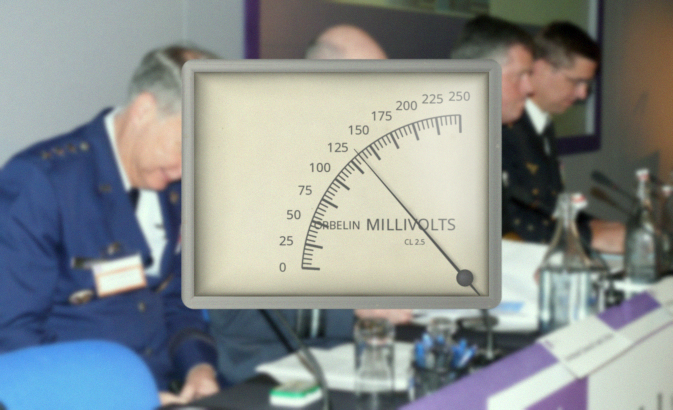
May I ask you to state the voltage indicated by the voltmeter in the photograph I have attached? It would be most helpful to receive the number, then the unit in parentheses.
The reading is 135 (mV)
